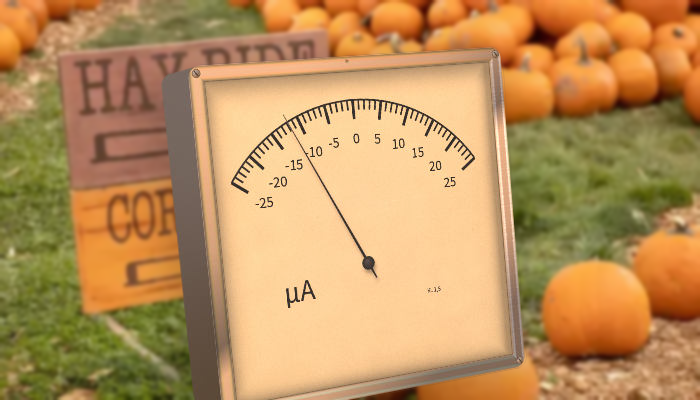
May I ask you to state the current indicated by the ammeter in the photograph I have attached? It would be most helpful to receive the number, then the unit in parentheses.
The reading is -12 (µA)
